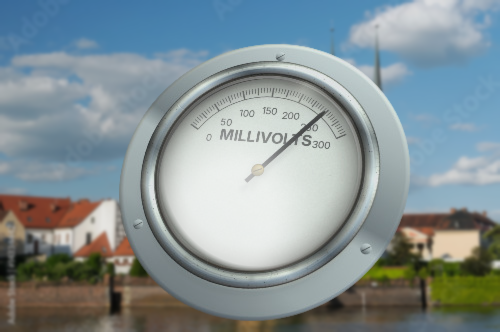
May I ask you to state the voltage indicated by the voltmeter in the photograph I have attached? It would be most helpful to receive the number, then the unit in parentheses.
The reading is 250 (mV)
